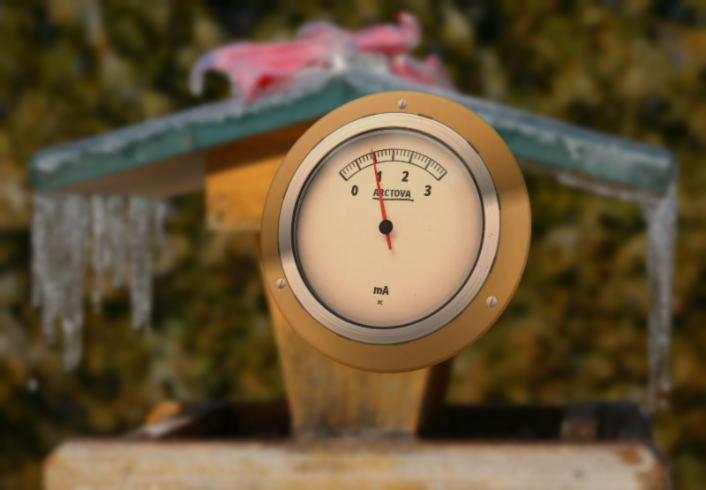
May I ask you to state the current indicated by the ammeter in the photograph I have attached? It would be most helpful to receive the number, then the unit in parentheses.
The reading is 1 (mA)
